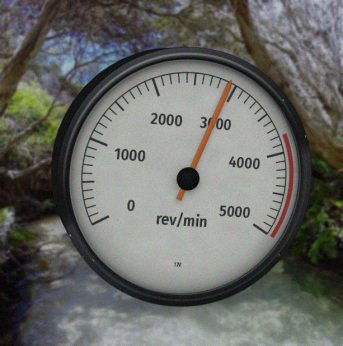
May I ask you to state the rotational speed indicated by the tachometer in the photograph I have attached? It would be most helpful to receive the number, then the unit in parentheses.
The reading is 2900 (rpm)
